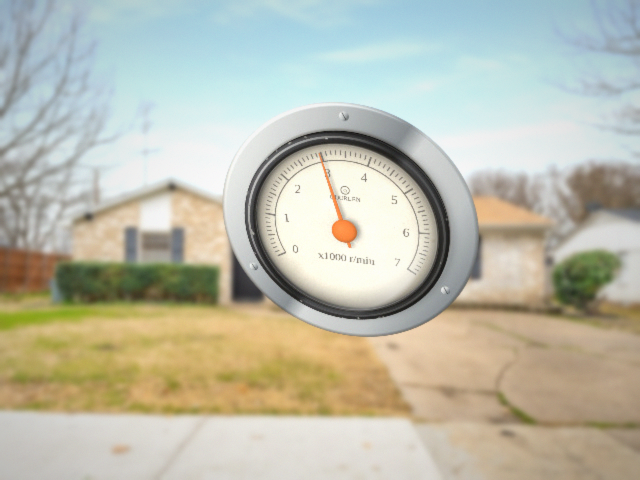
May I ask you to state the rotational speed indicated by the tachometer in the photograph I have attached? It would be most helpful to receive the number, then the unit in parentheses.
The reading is 3000 (rpm)
